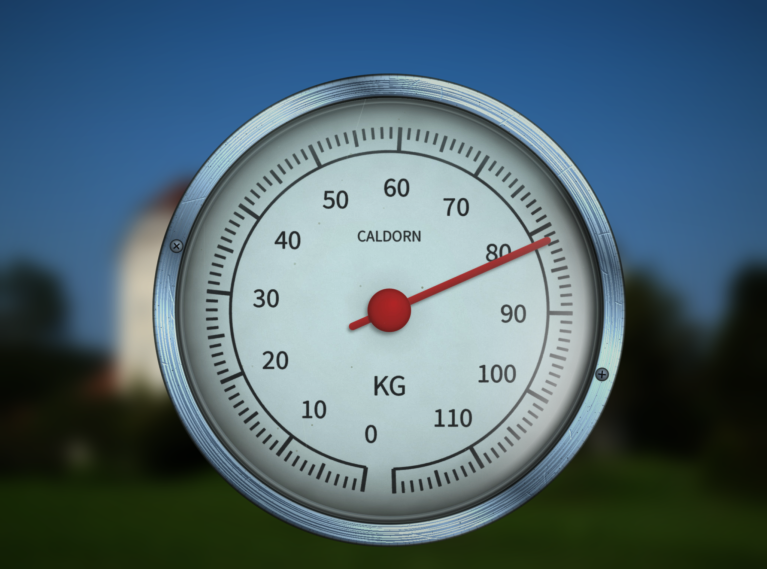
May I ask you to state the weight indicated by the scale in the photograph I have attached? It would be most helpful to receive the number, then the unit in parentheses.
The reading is 81.5 (kg)
